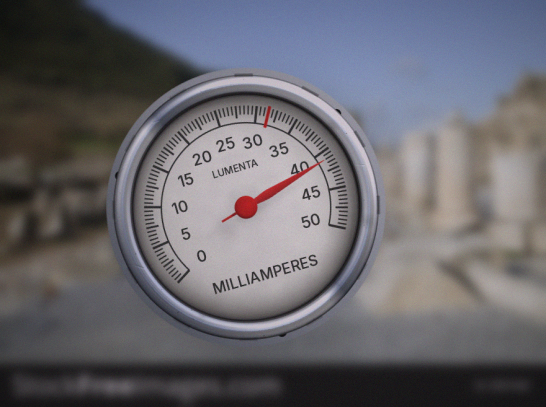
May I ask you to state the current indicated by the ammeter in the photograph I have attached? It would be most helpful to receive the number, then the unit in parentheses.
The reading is 41 (mA)
